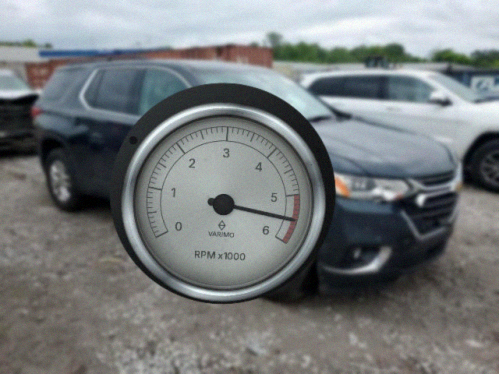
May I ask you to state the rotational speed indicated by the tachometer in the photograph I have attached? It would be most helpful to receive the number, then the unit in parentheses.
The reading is 5500 (rpm)
